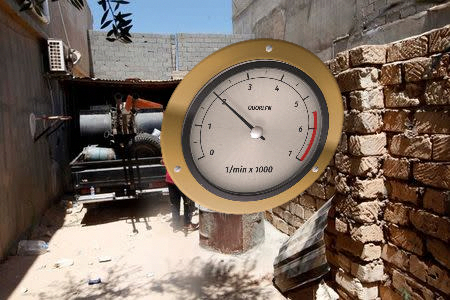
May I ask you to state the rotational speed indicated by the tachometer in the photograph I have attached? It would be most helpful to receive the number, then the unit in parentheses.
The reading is 2000 (rpm)
